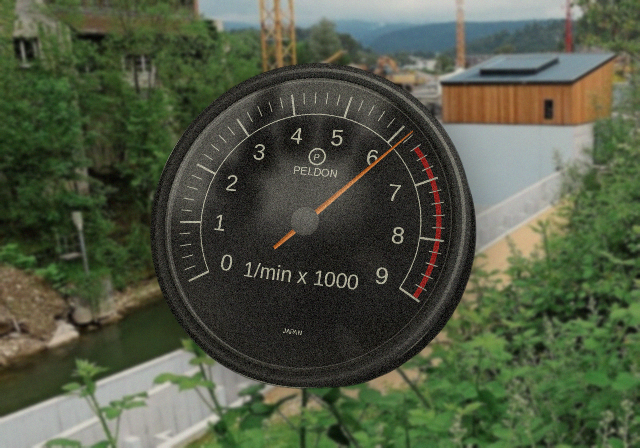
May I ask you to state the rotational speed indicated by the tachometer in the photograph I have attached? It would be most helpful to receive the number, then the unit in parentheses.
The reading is 6200 (rpm)
